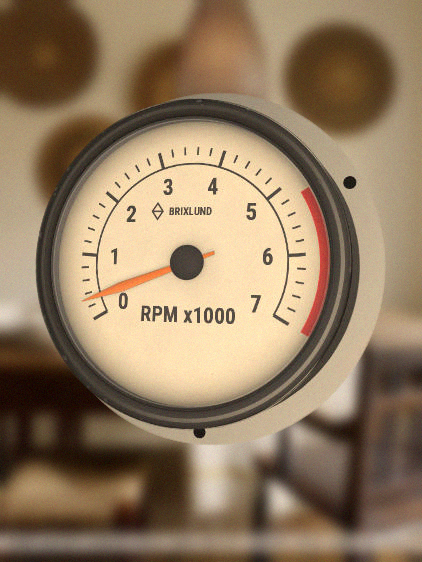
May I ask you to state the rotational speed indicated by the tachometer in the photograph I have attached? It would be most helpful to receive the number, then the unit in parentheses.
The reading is 300 (rpm)
